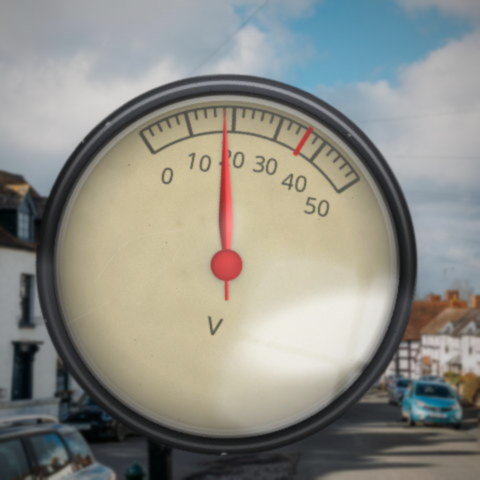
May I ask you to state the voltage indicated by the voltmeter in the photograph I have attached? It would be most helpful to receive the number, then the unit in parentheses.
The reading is 18 (V)
